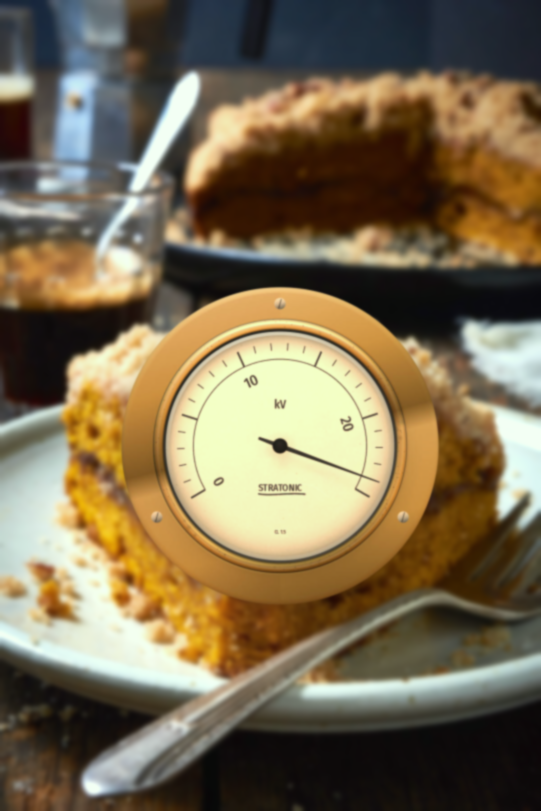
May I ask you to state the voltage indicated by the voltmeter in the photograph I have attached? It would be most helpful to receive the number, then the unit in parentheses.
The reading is 24 (kV)
